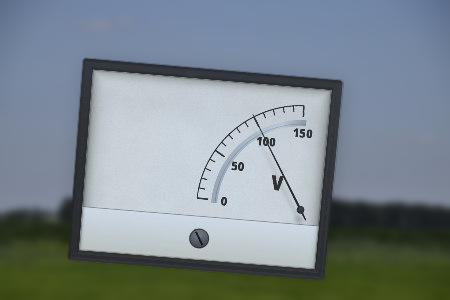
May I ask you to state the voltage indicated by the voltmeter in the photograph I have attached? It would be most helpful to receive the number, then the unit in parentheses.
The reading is 100 (V)
